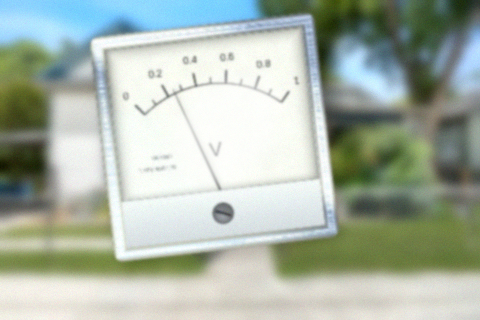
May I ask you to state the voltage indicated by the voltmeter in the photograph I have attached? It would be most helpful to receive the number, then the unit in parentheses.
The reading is 0.25 (V)
